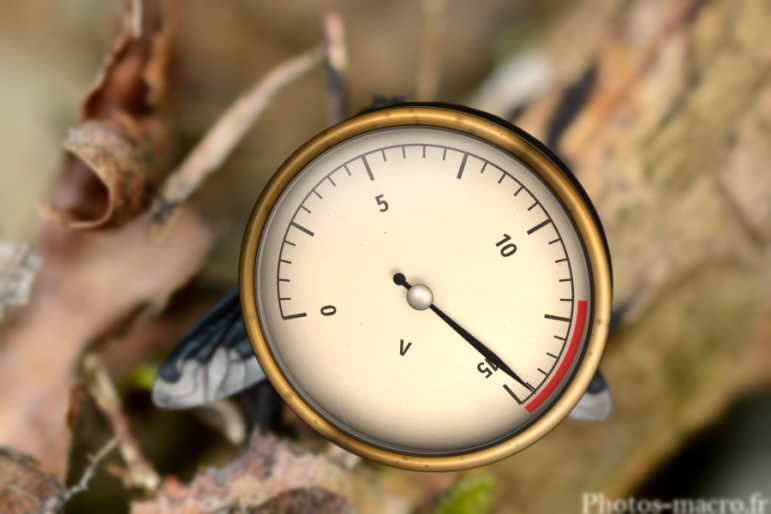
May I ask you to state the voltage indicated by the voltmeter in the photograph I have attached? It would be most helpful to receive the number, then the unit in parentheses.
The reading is 14.5 (V)
